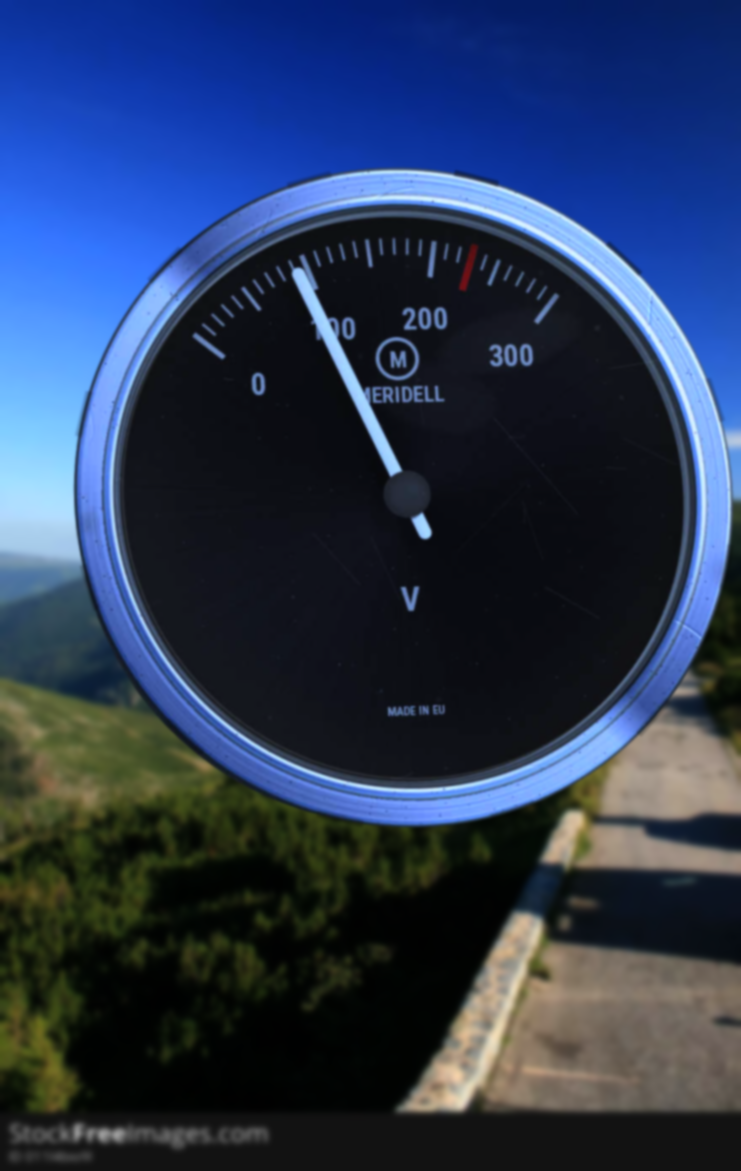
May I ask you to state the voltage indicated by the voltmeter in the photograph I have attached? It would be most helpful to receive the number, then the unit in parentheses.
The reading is 90 (V)
